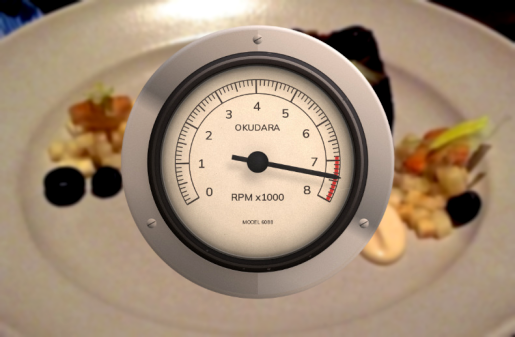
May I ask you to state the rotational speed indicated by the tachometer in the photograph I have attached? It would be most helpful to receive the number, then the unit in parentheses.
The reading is 7400 (rpm)
